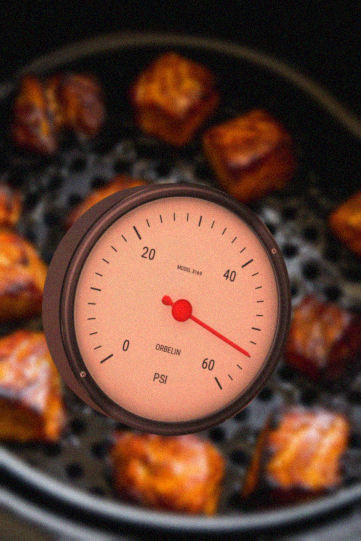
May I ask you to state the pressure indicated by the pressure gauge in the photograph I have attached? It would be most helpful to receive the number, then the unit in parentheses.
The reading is 54 (psi)
